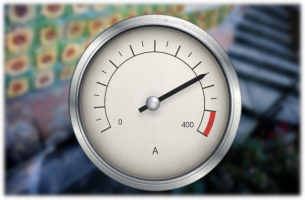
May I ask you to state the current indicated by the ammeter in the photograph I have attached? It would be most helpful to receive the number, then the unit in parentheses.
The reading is 300 (A)
